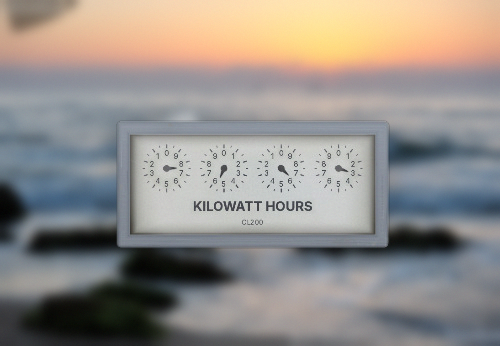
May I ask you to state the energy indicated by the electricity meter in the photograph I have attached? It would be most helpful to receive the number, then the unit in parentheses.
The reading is 7563 (kWh)
